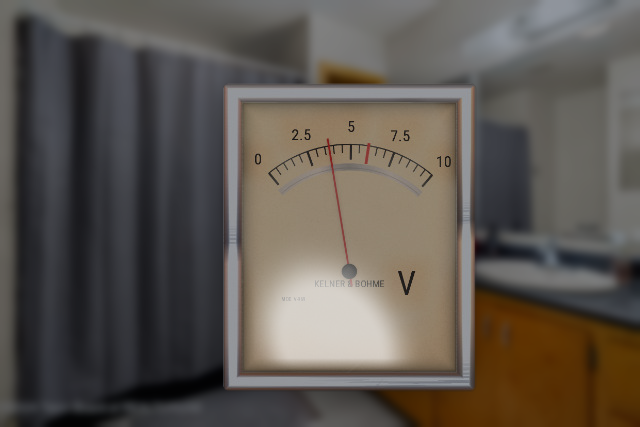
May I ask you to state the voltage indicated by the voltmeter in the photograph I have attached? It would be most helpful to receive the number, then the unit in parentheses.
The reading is 3.75 (V)
